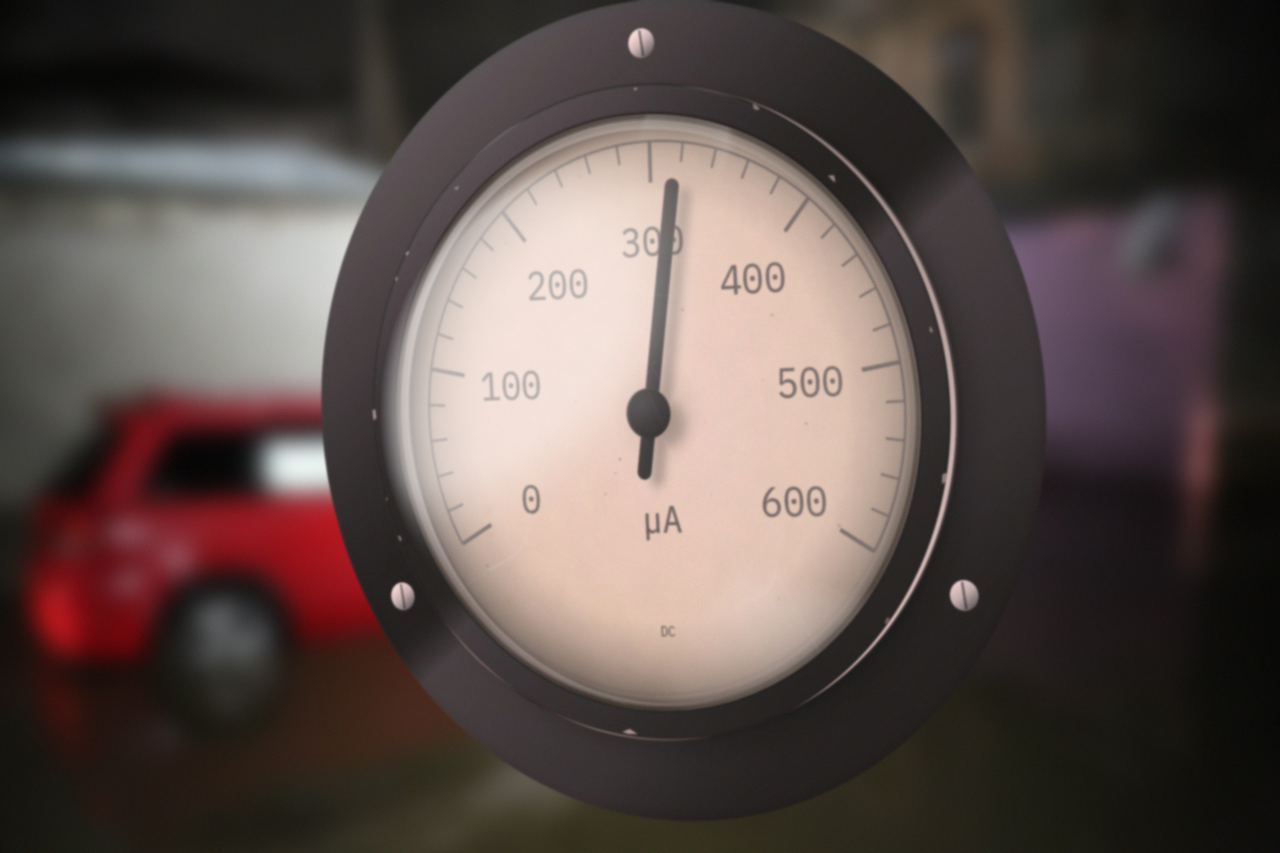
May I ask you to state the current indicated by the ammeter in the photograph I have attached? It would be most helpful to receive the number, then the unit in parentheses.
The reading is 320 (µA)
